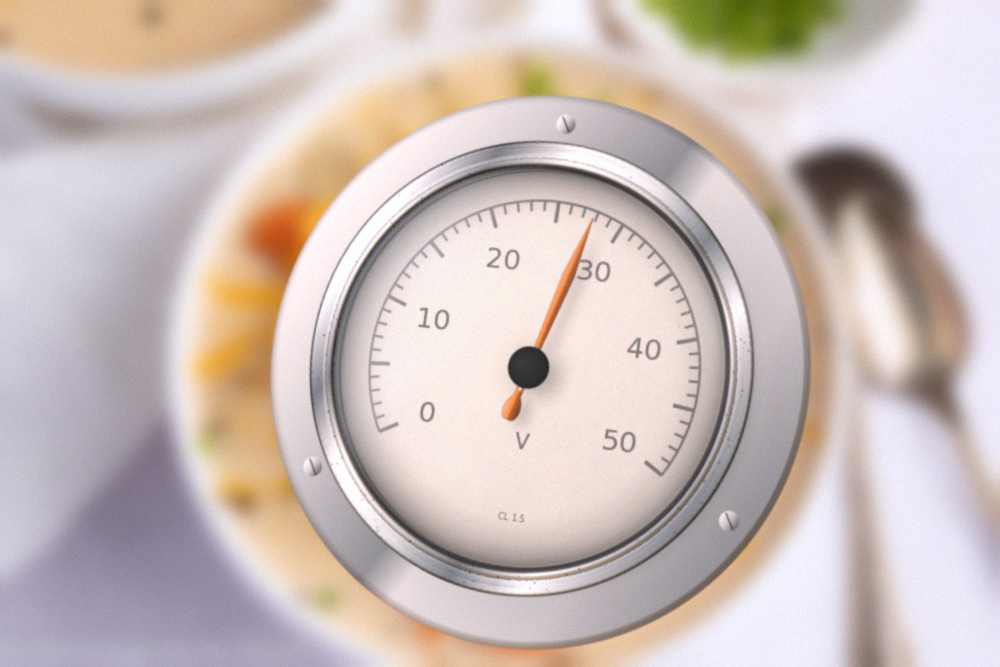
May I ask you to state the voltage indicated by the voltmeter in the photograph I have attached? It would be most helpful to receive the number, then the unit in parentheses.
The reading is 28 (V)
